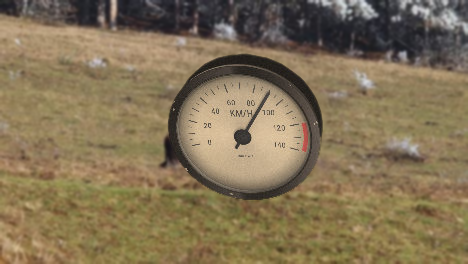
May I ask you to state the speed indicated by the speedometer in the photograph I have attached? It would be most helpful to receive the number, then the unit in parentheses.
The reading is 90 (km/h)
